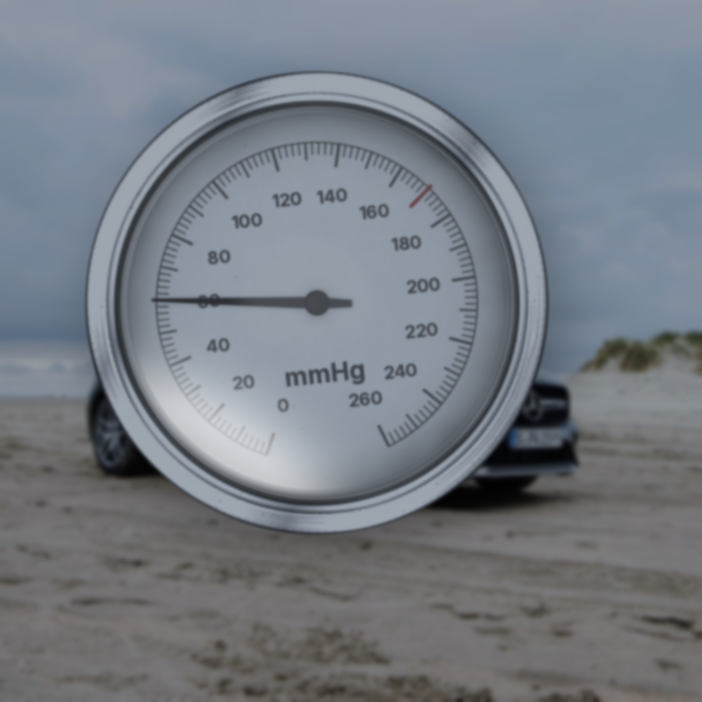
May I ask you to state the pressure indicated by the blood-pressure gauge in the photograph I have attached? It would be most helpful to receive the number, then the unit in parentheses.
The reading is 60 (mmHg)
